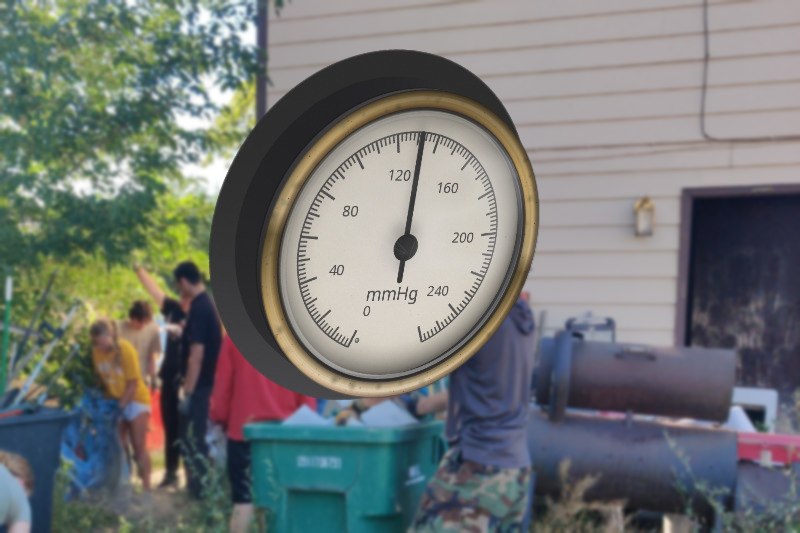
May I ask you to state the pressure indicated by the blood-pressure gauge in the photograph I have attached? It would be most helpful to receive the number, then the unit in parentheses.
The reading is 130 (mmHg)
